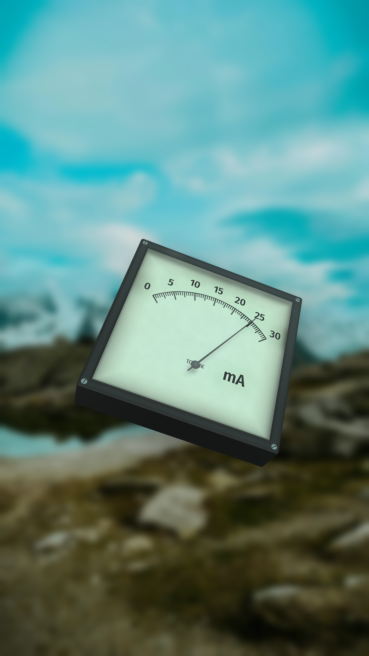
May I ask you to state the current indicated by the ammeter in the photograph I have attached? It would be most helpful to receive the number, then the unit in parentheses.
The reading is 25 (mA)
